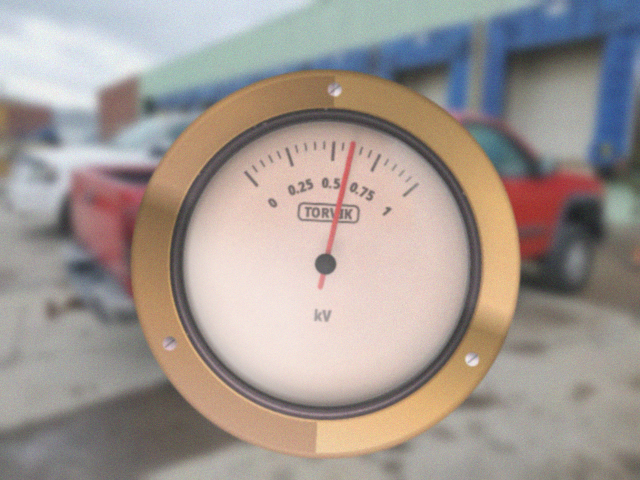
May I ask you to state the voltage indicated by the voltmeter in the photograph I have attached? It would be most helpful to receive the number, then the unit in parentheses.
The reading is 0.6 (kV)
